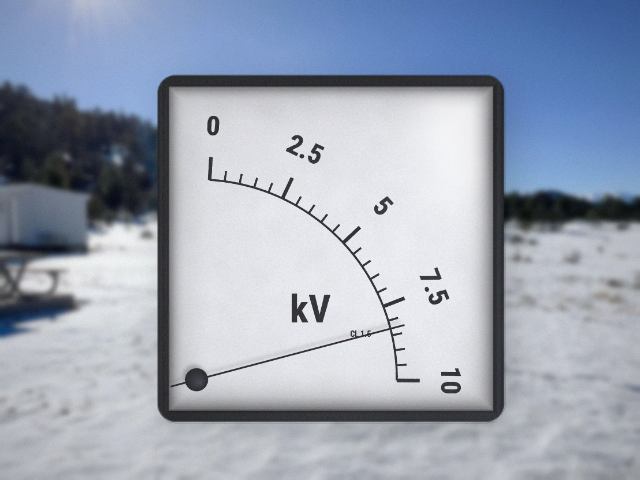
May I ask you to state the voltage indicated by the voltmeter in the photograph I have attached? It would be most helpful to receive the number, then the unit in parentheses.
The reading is 8.25 (kV)
